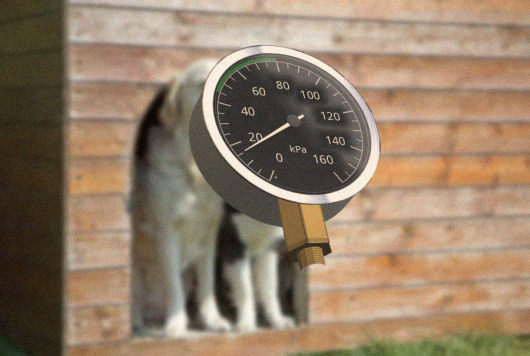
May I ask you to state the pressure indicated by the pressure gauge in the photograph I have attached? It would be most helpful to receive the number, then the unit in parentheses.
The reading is 15 (kPa)
